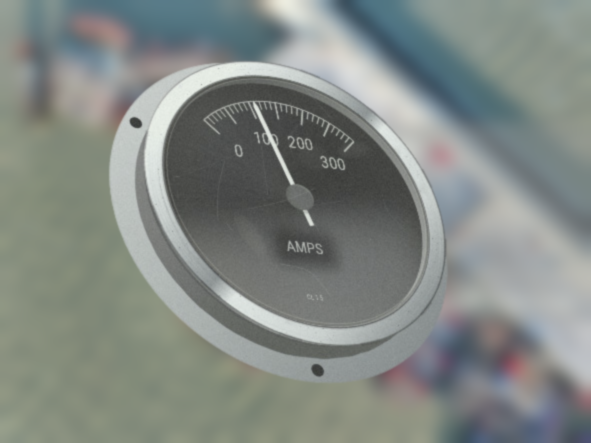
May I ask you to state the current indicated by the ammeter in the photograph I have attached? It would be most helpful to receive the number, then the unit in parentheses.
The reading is 100 (A)
